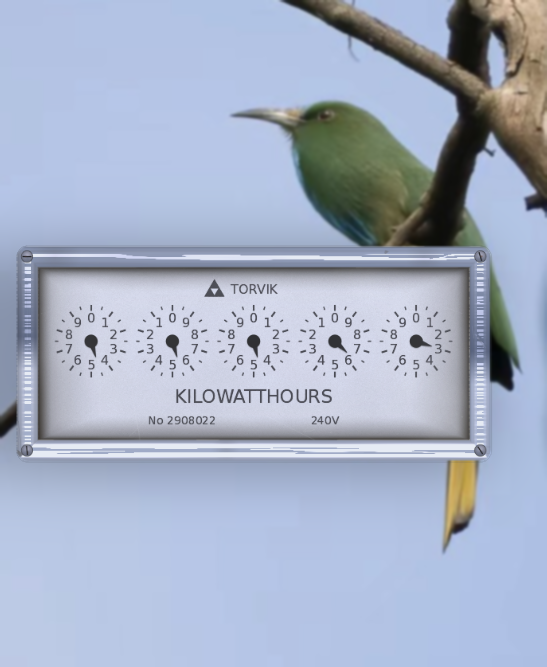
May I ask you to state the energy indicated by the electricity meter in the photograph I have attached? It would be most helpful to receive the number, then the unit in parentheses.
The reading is 45463 (kWh)
